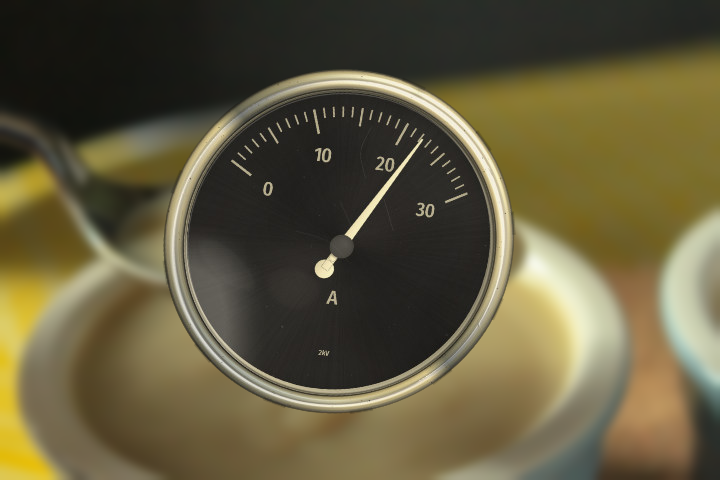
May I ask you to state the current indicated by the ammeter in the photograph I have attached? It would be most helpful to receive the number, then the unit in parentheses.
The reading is 22 (A)
